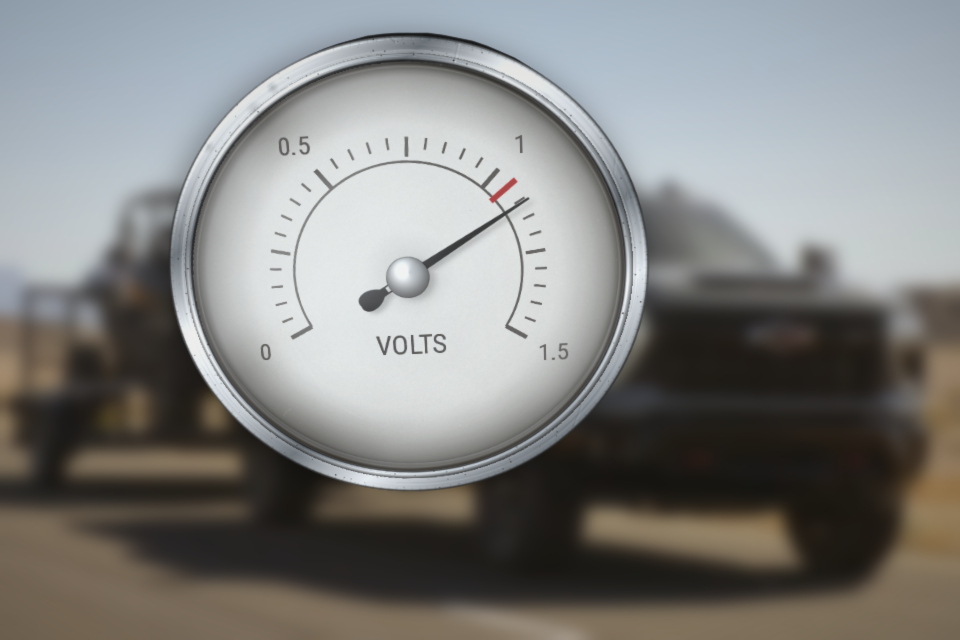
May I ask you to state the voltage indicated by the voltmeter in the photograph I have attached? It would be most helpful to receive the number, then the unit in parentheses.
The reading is 1.1 (V)
